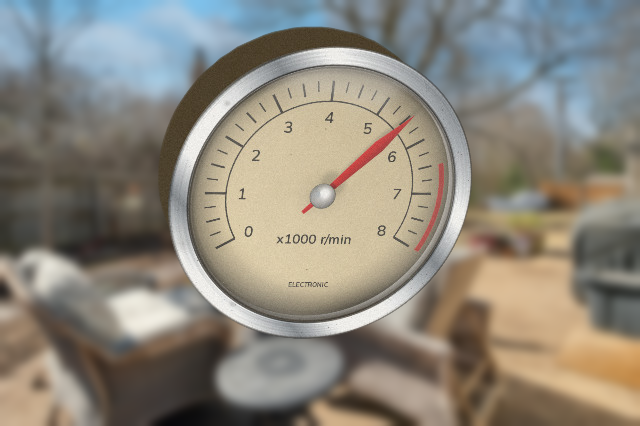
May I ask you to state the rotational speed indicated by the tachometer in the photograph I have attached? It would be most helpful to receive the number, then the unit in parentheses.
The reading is 5500 (rpm)
